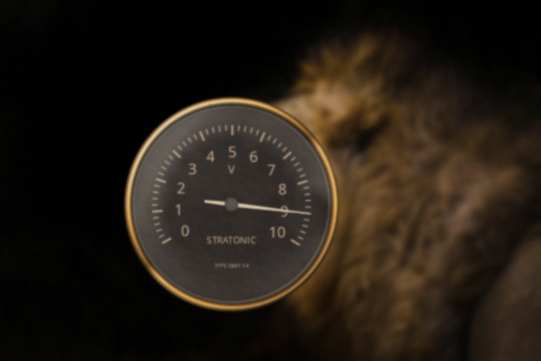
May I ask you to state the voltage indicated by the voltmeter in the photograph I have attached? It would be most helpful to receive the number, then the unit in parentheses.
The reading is 9 (V)
